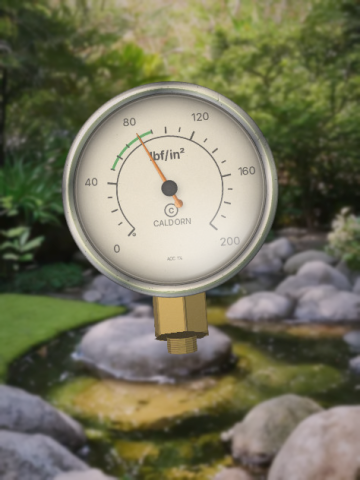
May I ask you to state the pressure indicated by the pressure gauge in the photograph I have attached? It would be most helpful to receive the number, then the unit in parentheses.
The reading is 80 (psi)
